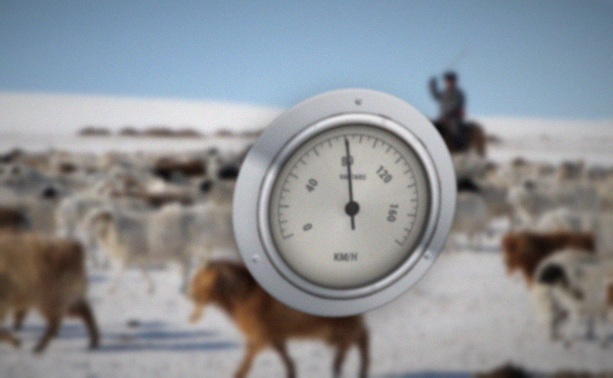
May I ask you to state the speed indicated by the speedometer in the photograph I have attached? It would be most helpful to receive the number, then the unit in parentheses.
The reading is 80 (km/h)
